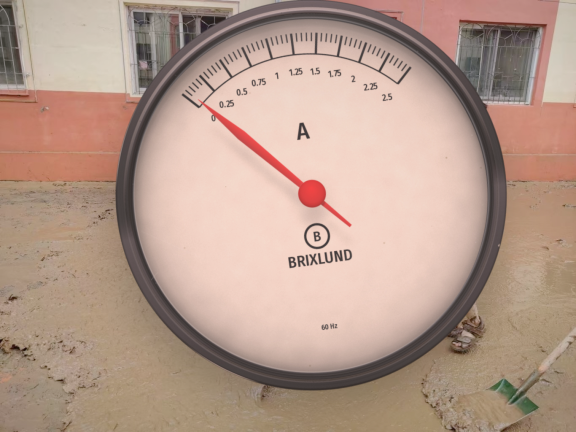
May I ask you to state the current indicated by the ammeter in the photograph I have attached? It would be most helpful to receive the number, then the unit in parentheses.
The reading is 0.05 (A)
